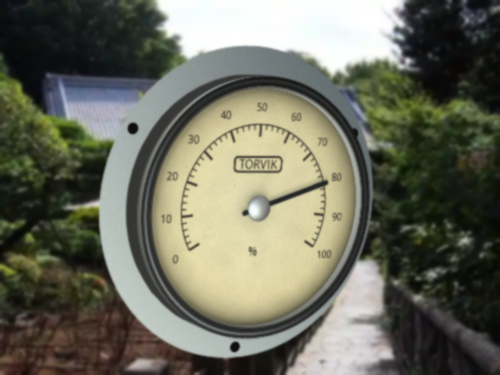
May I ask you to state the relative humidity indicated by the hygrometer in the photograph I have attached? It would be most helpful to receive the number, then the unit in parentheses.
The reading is 80 (%)
